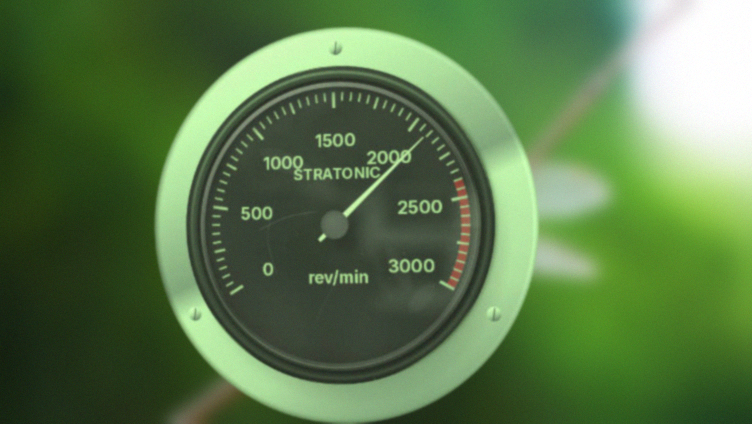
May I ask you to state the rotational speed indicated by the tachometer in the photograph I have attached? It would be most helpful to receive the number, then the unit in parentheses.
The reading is 2100 (rpm)
